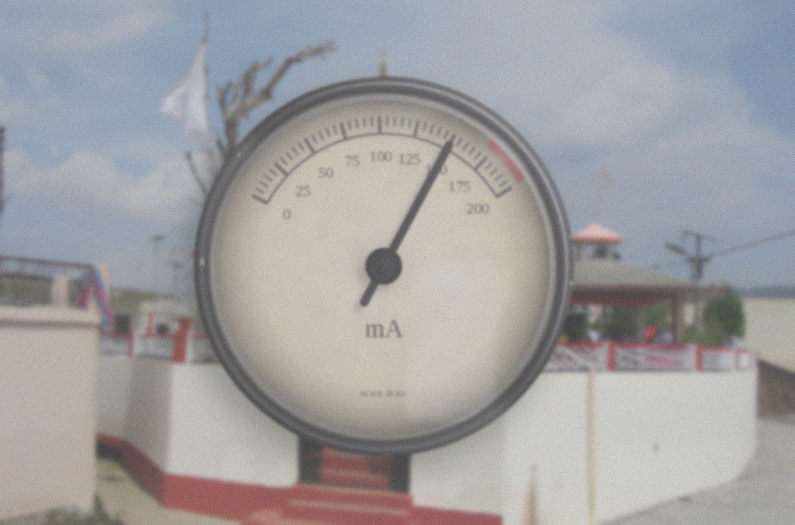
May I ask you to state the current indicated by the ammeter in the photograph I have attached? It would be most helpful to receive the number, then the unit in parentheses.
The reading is 150 (mA)
